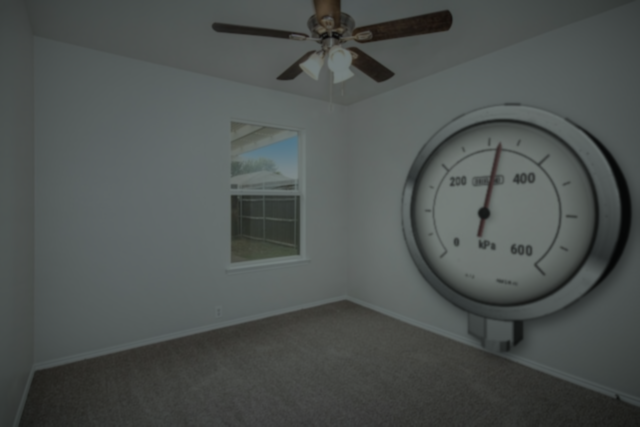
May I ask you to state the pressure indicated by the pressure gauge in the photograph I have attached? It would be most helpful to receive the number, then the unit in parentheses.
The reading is 325 (kPa)
